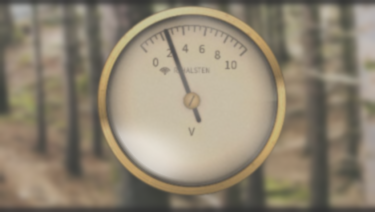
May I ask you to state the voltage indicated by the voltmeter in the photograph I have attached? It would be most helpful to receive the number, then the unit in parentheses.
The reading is 2.5 (V)
